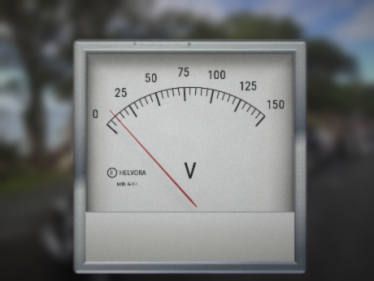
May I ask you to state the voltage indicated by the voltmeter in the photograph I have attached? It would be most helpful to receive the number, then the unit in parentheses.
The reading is 10 (V)
